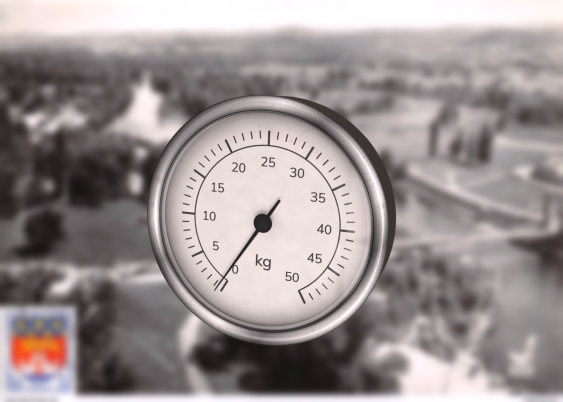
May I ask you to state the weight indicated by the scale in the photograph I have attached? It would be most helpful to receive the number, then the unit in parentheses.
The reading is 0.5 (kg)
